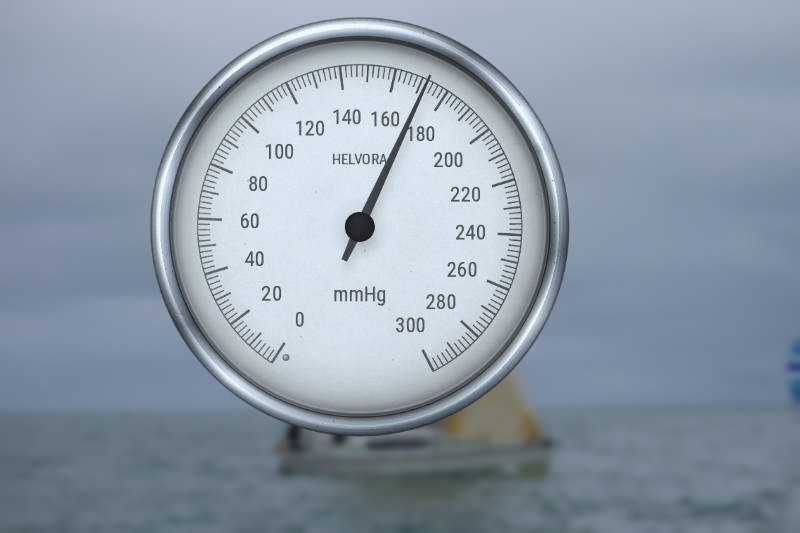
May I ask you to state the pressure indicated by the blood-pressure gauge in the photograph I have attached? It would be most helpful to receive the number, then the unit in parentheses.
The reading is 172 (mmHg)
